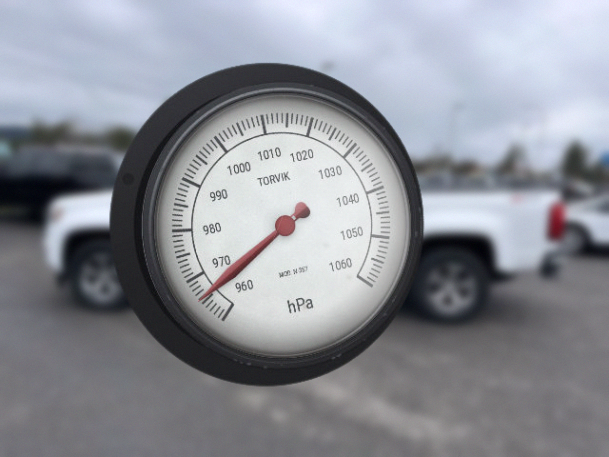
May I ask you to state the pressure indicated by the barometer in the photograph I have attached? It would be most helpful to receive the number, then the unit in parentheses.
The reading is 966 (hPa)
